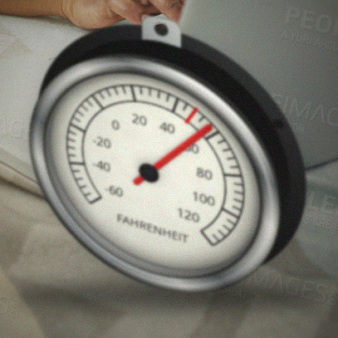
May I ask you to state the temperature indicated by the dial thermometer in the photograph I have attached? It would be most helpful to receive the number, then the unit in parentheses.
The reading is 56 (°F)
